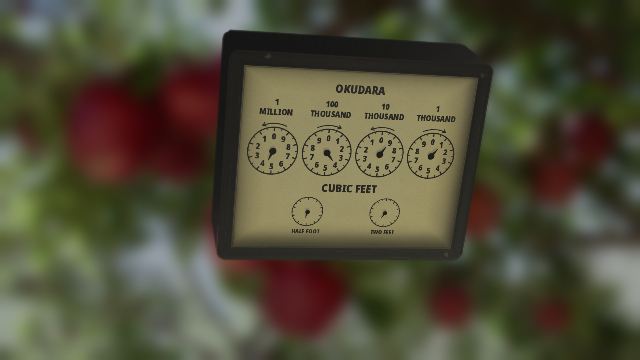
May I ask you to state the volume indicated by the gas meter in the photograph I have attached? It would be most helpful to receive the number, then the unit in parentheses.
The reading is 439100 (ft³)
